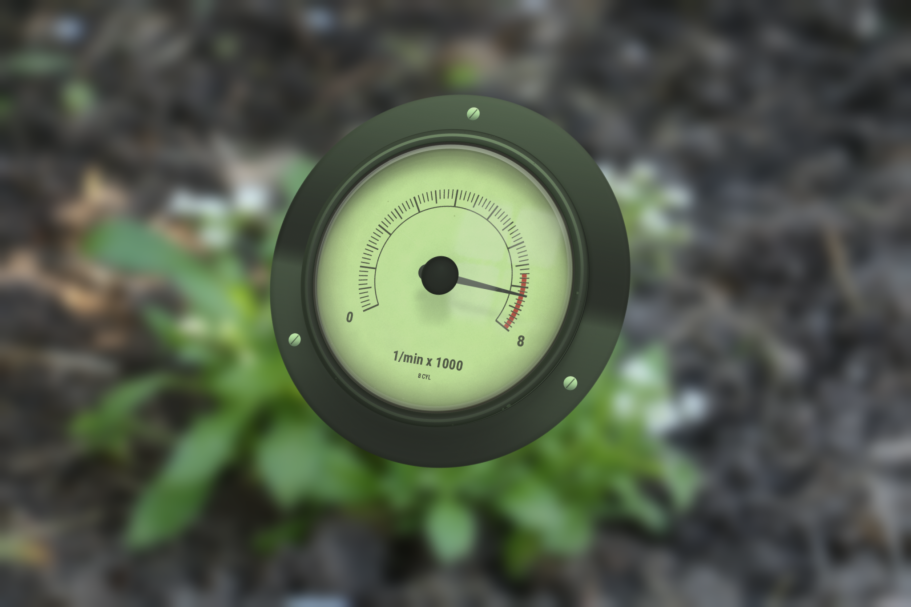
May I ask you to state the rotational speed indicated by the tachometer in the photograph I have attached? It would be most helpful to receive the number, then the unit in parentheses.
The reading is 7200 (rpm)
